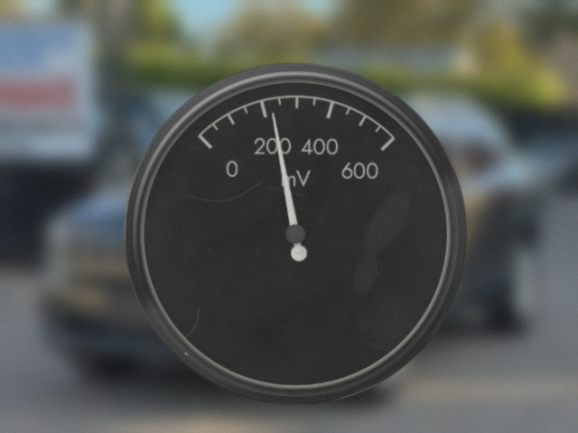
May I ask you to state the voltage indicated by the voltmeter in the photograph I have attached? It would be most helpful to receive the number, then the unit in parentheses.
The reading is 225 (mV)
